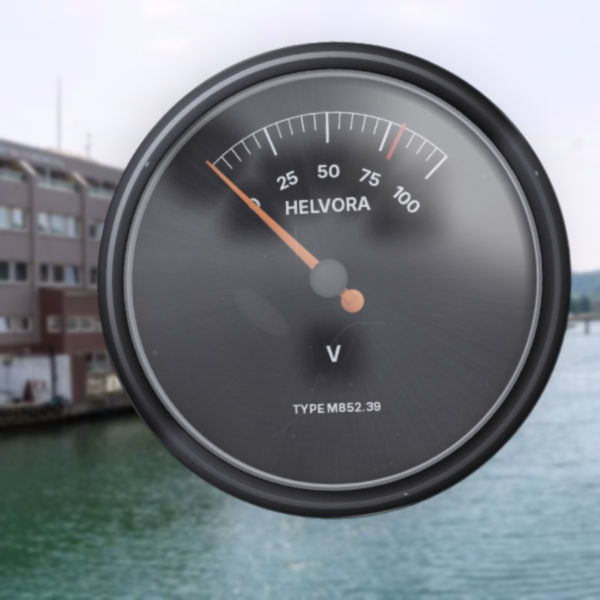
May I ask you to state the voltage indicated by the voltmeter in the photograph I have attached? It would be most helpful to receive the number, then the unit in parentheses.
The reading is 0 (V)
